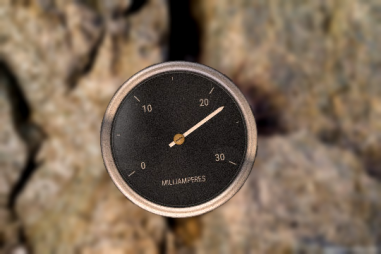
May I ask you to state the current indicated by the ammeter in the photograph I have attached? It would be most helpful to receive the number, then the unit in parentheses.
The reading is 22.5 (mA)
